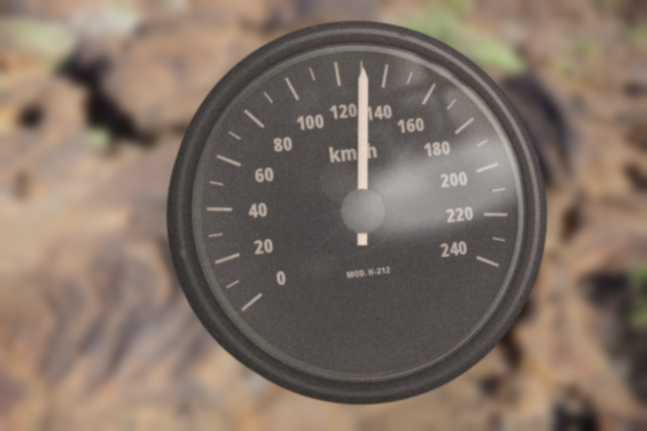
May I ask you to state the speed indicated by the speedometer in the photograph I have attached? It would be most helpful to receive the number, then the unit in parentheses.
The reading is 130 (km/h)
